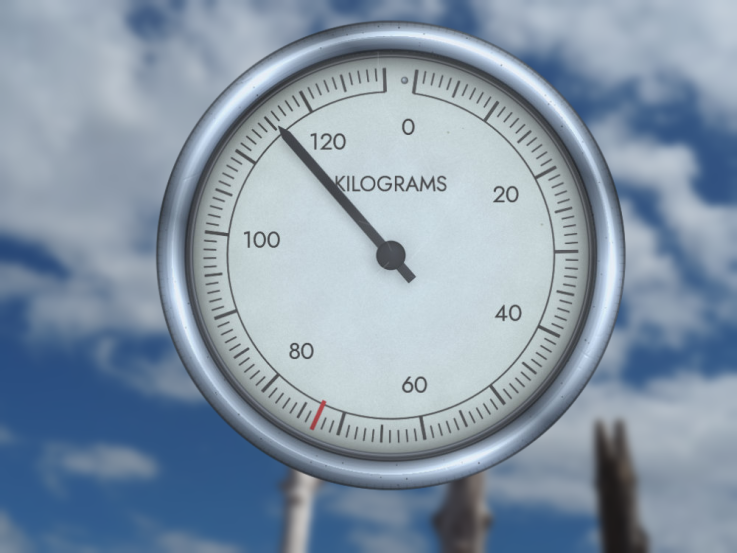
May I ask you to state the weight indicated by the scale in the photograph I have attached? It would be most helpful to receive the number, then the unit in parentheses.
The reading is 115.5 (kg)
